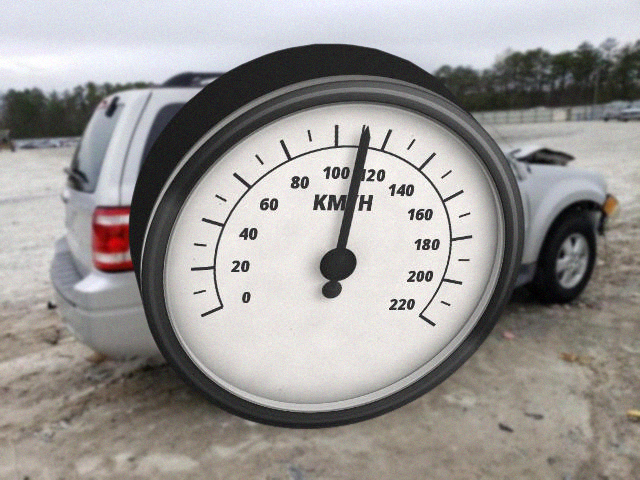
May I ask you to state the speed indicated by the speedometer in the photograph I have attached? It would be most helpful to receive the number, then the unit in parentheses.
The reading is 110 (km/h)
